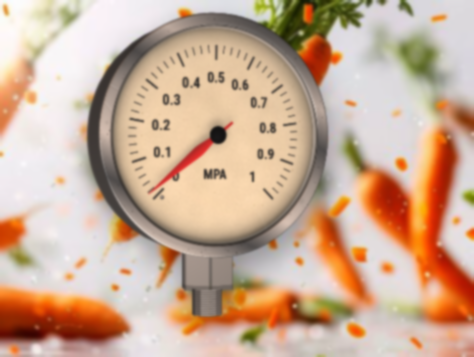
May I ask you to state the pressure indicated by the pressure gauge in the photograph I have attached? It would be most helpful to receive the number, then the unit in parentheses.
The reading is 0.02 (MPa)
